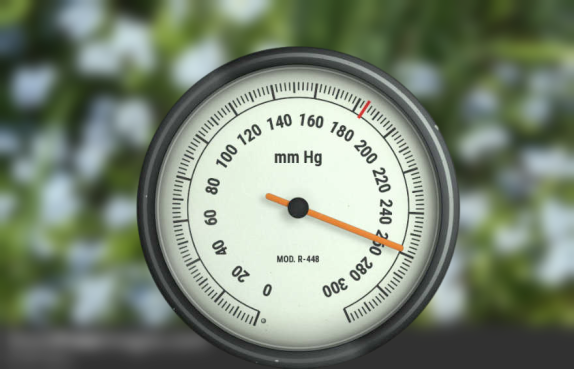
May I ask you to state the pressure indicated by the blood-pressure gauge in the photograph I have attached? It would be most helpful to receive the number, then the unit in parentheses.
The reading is 258 (mmHg)
